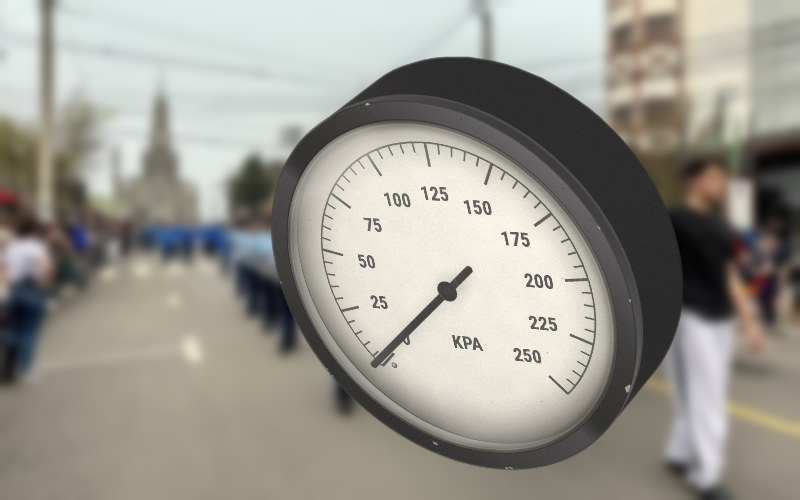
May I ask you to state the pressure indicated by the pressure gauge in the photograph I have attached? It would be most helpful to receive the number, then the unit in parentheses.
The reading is 2.5 (kPa)
